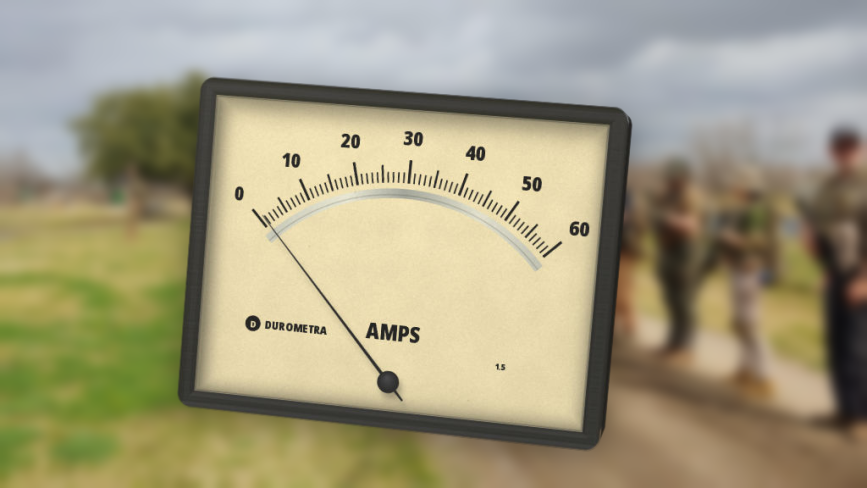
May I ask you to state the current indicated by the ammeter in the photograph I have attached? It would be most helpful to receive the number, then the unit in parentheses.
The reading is 1 (A)
